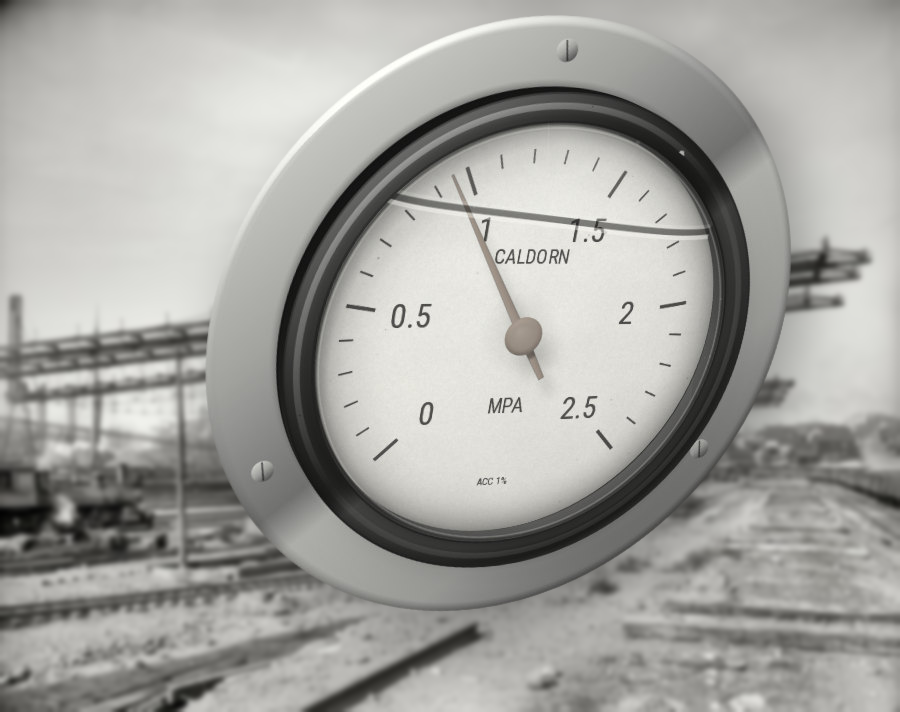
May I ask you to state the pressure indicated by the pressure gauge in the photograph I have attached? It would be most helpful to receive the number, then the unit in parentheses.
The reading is 0.95 (MPa)
